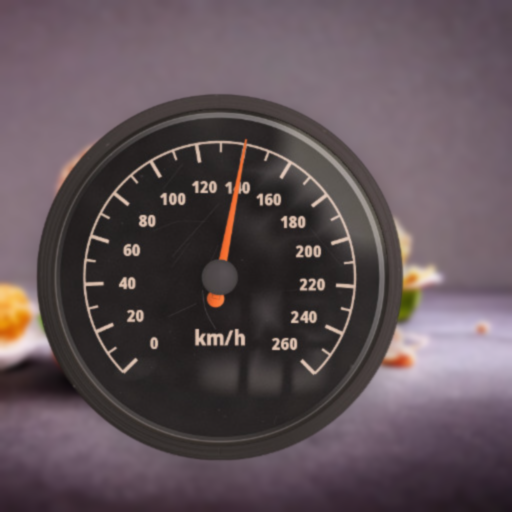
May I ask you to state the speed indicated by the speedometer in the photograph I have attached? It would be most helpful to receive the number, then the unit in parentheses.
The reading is 140 (km/h)
